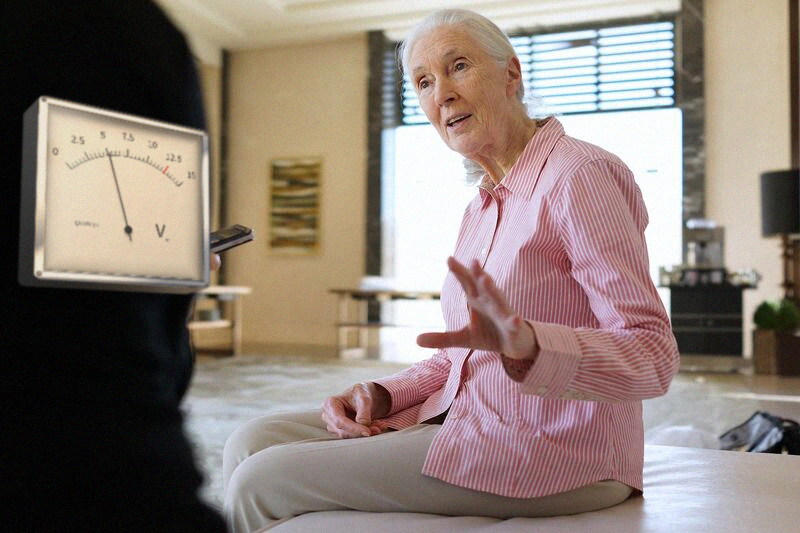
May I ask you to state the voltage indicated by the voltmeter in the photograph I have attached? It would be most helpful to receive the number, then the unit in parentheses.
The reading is 5 (V)
